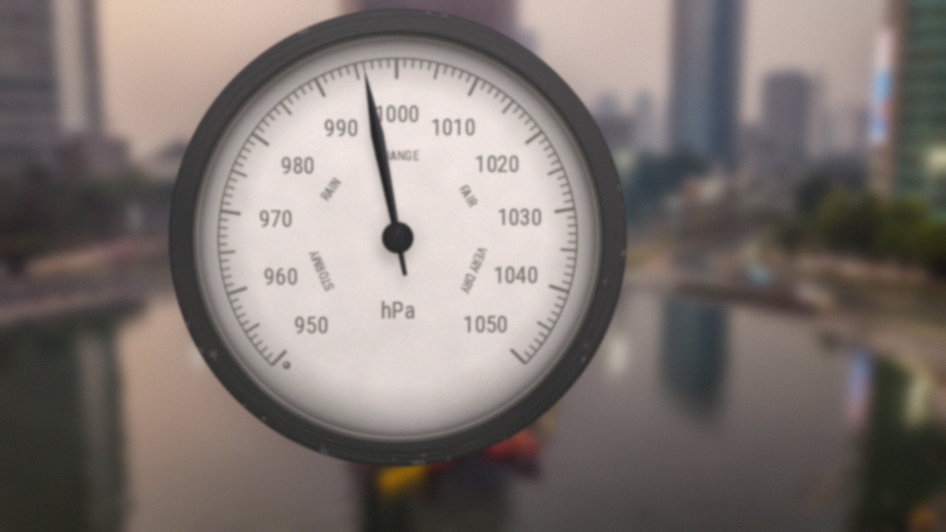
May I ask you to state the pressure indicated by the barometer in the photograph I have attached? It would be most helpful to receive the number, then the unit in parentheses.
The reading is 996 (hPa)
